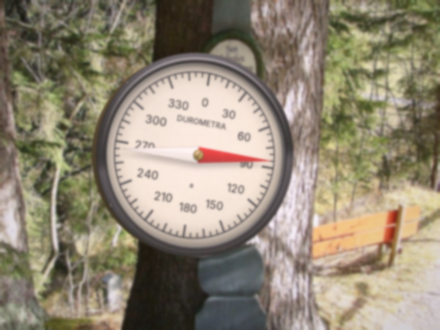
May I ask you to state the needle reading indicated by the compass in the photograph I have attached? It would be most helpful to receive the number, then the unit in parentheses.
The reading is 85 (°)
